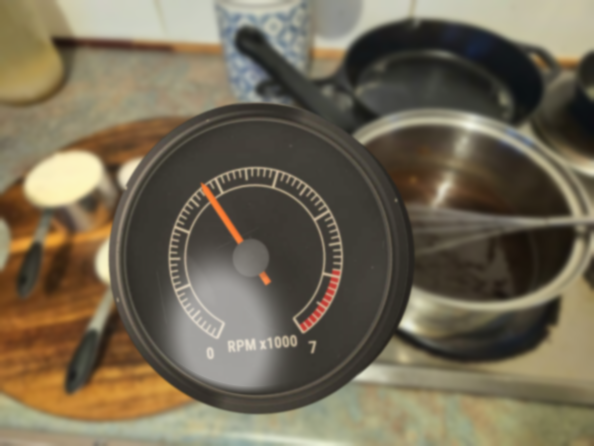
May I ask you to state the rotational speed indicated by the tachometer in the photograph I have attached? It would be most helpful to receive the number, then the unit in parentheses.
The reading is 2800 (rpm)
